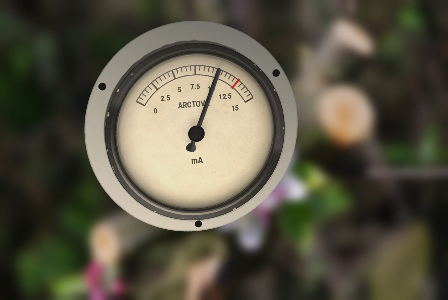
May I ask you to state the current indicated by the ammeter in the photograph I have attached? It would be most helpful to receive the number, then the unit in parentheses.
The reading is 10 (mA)
